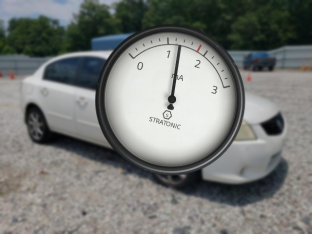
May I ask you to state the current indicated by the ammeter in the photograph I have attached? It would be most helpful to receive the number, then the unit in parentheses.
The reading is 1.3 (mA)
